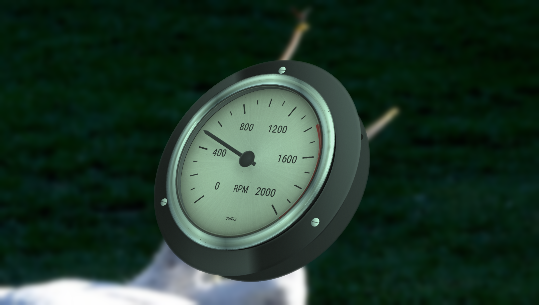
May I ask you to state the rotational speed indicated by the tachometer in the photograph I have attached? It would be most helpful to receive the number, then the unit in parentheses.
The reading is 500 (rpm)
